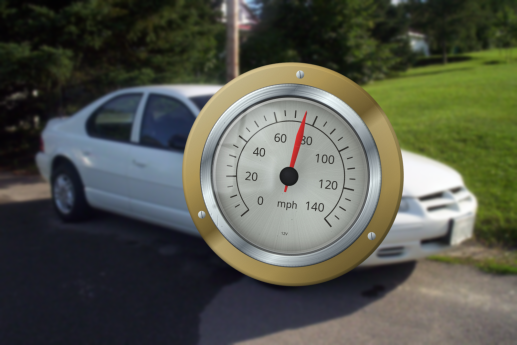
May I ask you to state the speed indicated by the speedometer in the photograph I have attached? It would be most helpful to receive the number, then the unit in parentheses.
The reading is 75 (mph)
